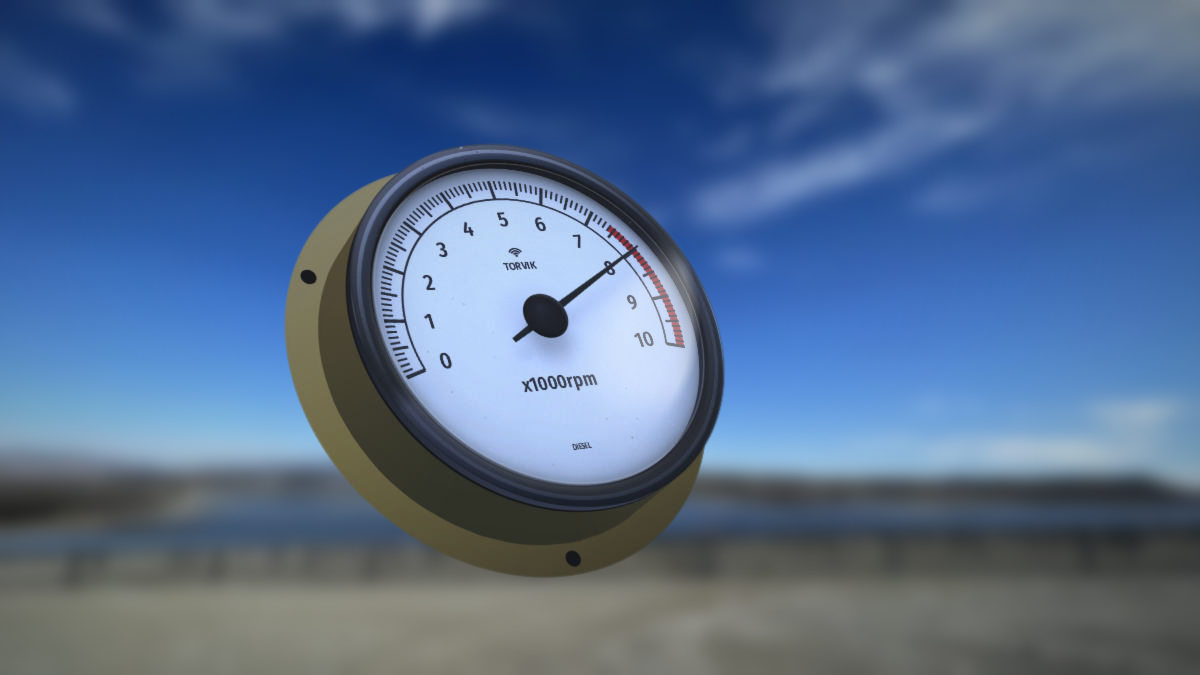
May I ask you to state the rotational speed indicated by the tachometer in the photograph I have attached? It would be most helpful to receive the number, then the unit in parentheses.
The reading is 8000 (rpm)
